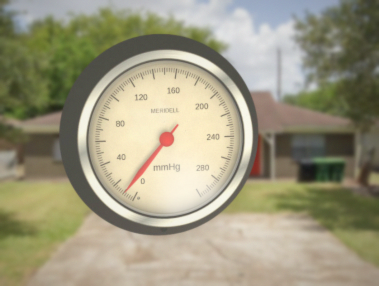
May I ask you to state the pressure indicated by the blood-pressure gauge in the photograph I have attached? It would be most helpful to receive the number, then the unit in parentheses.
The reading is 10 (mmHg)
